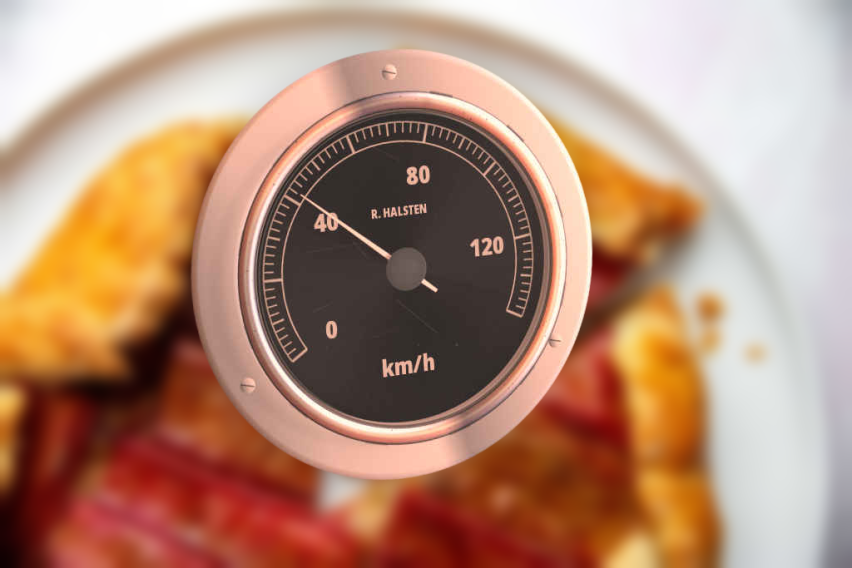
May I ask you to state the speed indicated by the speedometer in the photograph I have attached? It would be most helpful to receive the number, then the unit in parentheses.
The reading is 42 (km/h)
